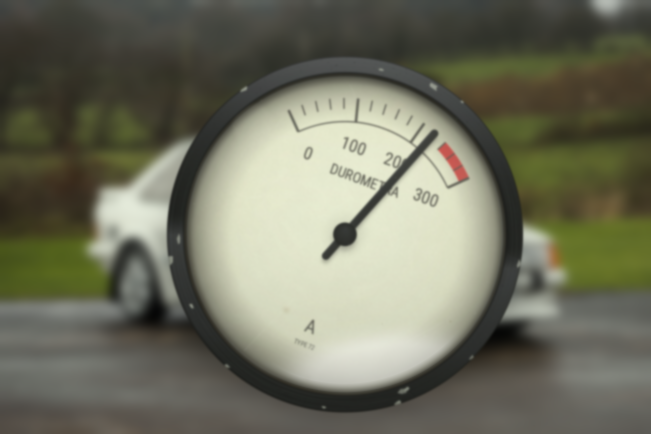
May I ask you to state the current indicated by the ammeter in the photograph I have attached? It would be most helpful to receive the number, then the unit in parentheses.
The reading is 220 (A)
